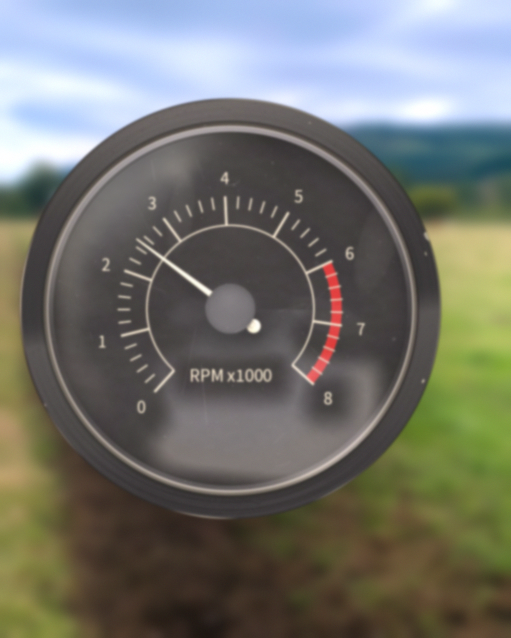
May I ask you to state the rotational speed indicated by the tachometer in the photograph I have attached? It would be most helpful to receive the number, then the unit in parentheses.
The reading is 2500 (rpm)
